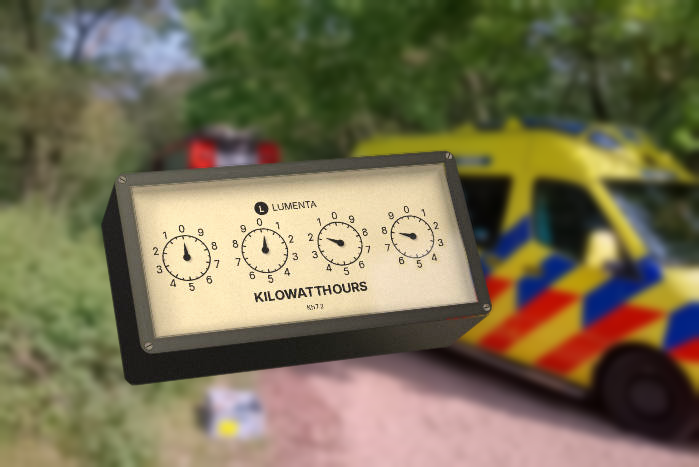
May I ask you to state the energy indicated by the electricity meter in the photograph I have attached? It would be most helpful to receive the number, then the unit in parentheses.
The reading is 18 (kWh)
